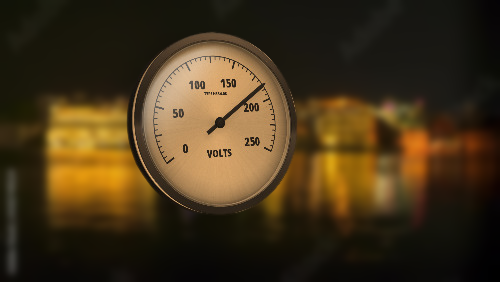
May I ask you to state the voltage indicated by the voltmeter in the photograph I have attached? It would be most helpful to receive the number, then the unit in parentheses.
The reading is 185 (V)
